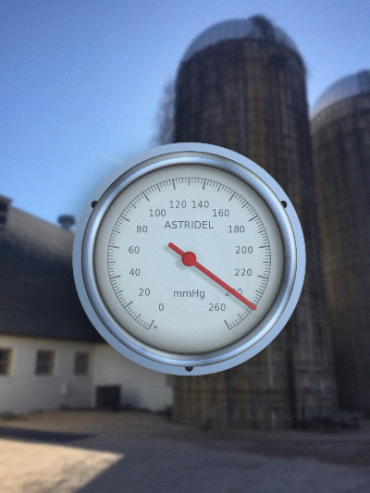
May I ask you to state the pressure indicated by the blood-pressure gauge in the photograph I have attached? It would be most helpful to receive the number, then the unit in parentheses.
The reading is 240 (mmHg)
